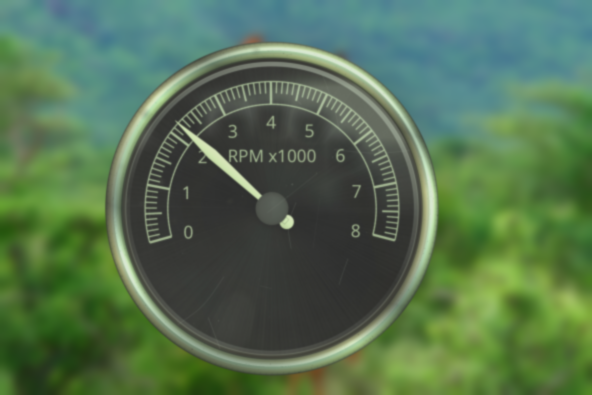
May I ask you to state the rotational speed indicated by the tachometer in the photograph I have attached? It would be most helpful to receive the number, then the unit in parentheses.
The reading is 2200 (rpm)
